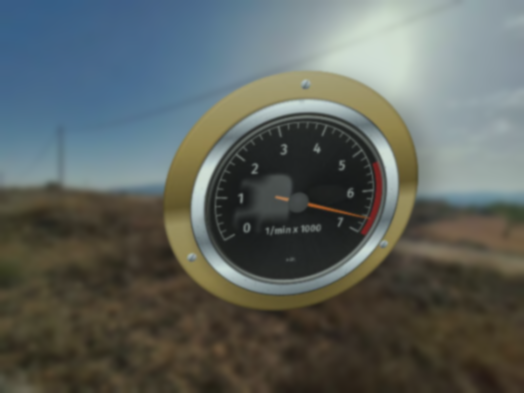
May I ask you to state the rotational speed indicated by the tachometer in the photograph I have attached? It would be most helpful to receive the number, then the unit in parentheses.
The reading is 6600 (rpm)
